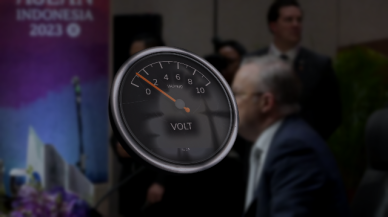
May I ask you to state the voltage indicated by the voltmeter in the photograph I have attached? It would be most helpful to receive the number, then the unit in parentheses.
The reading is 1 (V)
